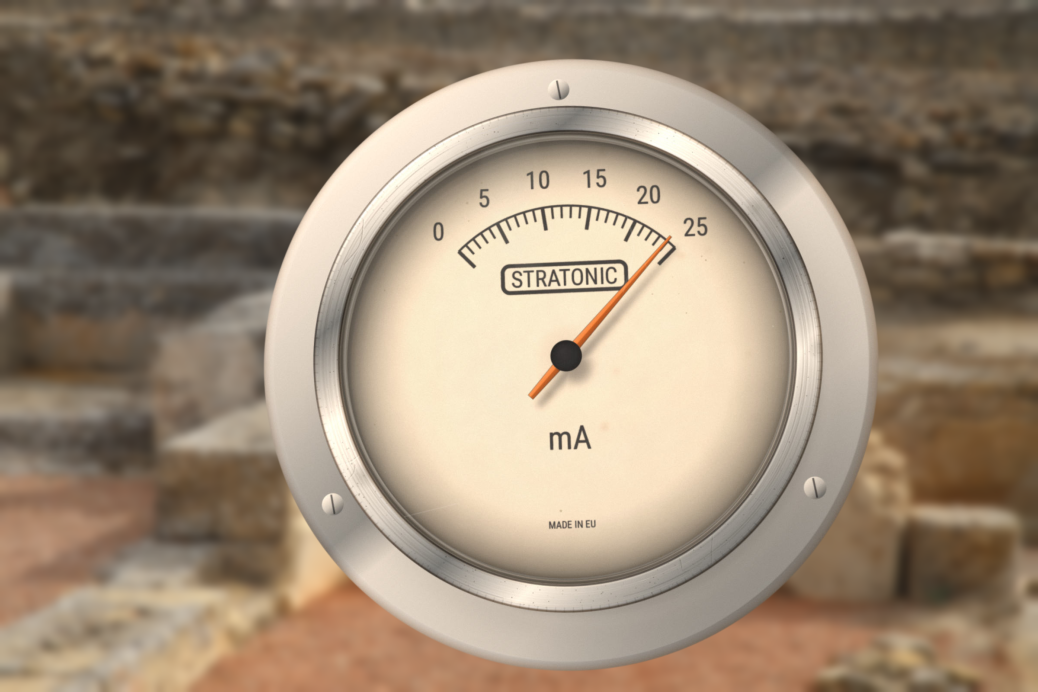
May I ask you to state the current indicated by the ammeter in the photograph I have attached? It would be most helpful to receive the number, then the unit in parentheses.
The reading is 24 (mA)
